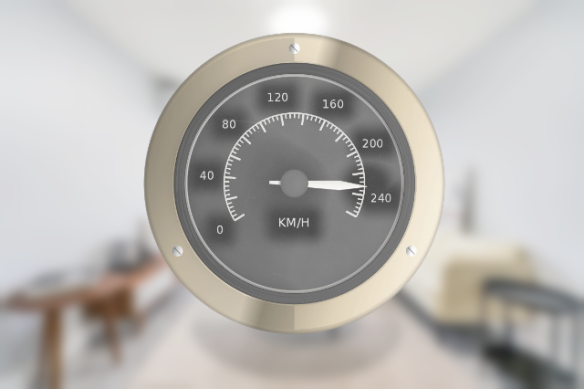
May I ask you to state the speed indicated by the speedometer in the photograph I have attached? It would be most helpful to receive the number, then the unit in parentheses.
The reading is 232 (km/h)
